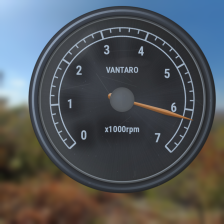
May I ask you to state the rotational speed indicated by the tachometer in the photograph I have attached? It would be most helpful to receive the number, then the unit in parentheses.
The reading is 6200 (rpm)
